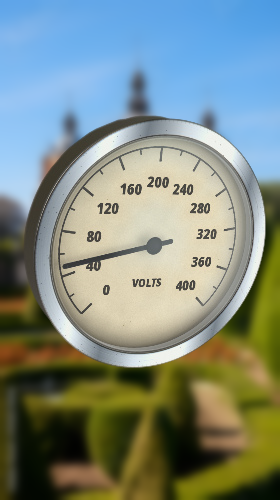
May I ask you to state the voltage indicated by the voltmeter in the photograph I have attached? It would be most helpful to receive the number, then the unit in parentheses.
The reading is 50 (V)
